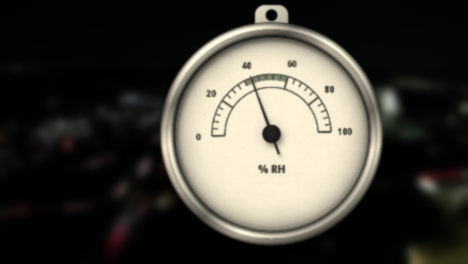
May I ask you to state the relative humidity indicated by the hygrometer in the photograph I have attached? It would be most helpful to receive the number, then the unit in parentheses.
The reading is 40 (%)
